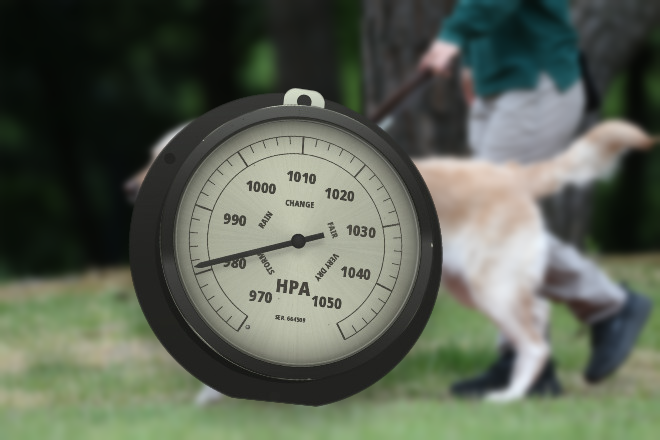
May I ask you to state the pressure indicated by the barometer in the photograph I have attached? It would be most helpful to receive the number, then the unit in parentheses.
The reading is 981 (hPa)
